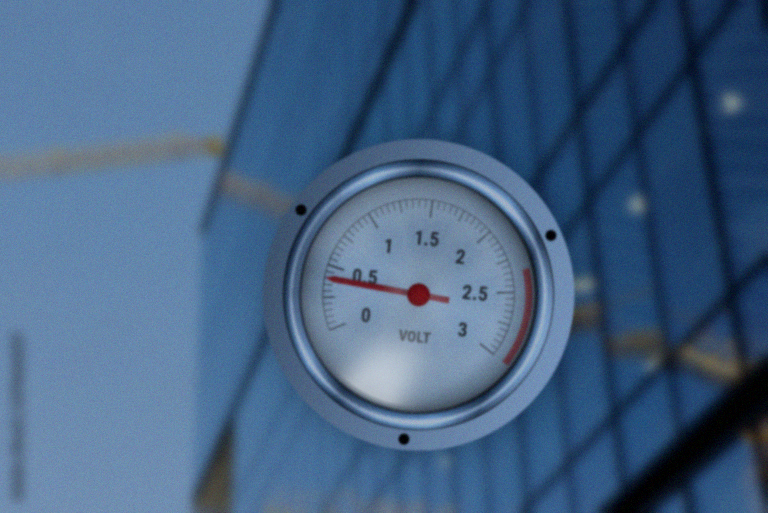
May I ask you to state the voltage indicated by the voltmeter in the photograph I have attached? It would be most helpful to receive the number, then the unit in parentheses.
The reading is 0.4 (V)
